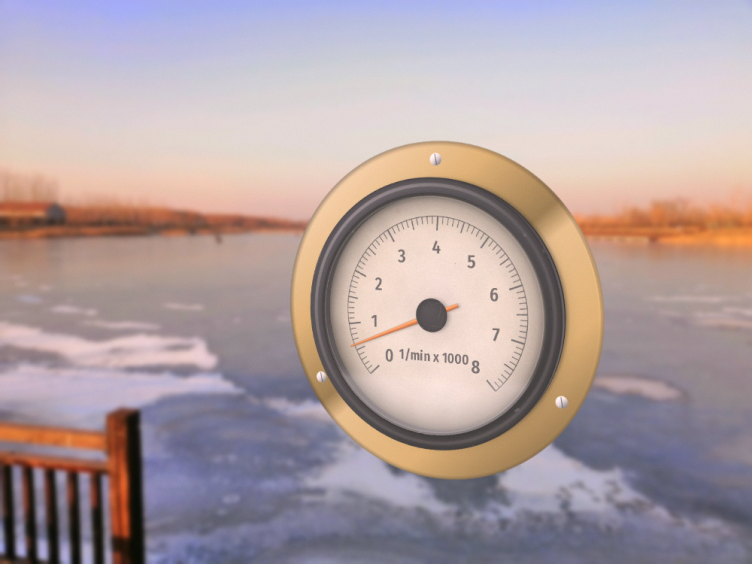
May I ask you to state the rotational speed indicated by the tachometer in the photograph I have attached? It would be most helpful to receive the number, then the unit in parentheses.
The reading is 600 (rpm)
